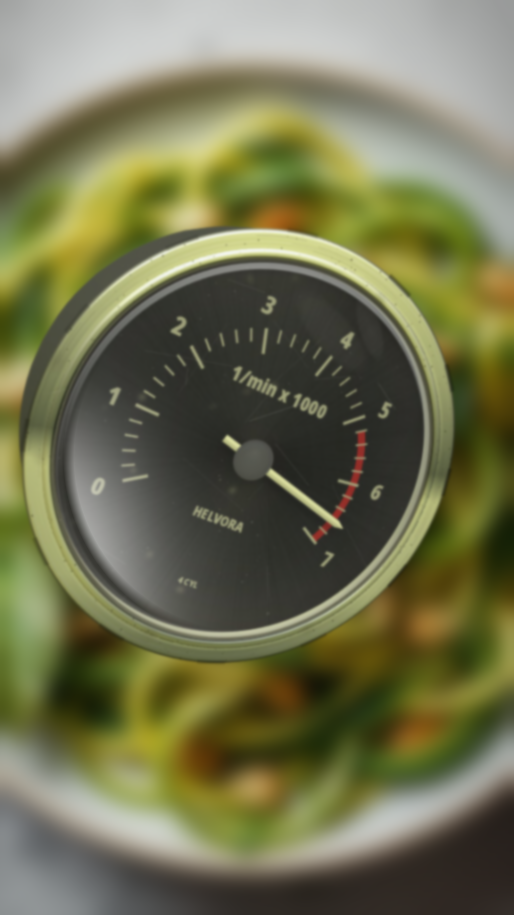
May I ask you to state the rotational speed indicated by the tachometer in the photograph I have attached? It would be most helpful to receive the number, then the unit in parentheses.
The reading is 6600 (rpm)
